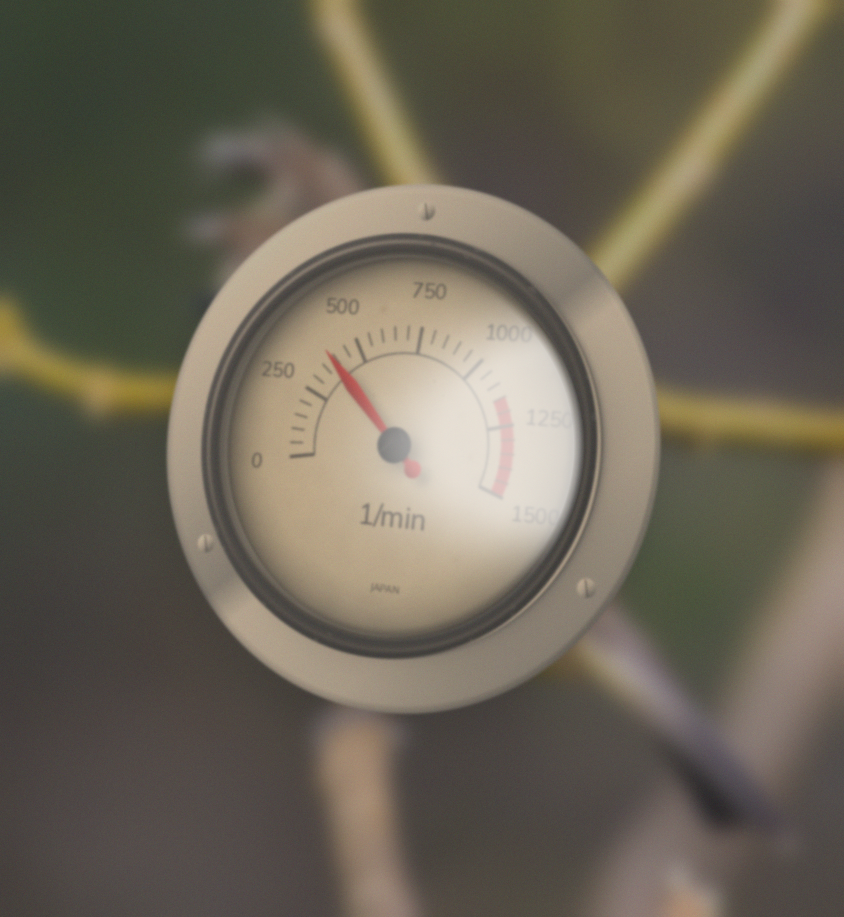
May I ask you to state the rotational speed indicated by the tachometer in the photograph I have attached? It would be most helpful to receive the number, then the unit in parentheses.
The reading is 400 (rpm)
